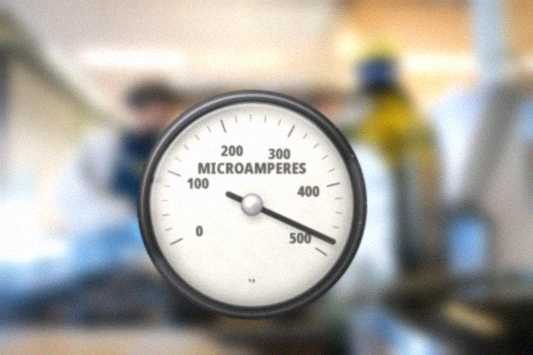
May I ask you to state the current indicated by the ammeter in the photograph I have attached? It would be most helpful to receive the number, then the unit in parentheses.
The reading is 480 (µA)
